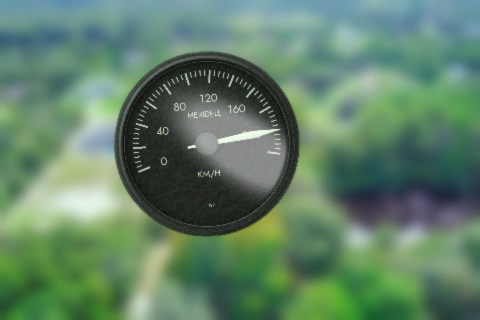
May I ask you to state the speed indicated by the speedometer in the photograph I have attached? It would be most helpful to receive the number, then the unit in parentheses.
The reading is 200 (km/h)
